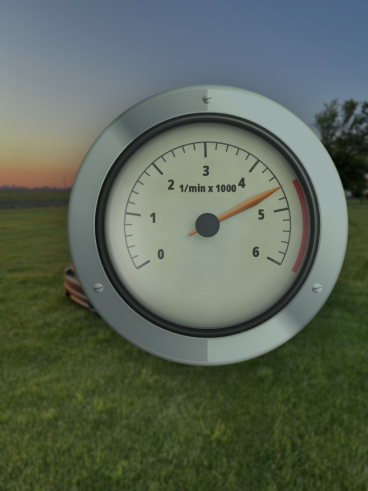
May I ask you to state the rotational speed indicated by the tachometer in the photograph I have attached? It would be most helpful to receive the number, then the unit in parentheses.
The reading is 4600 (rpm)
